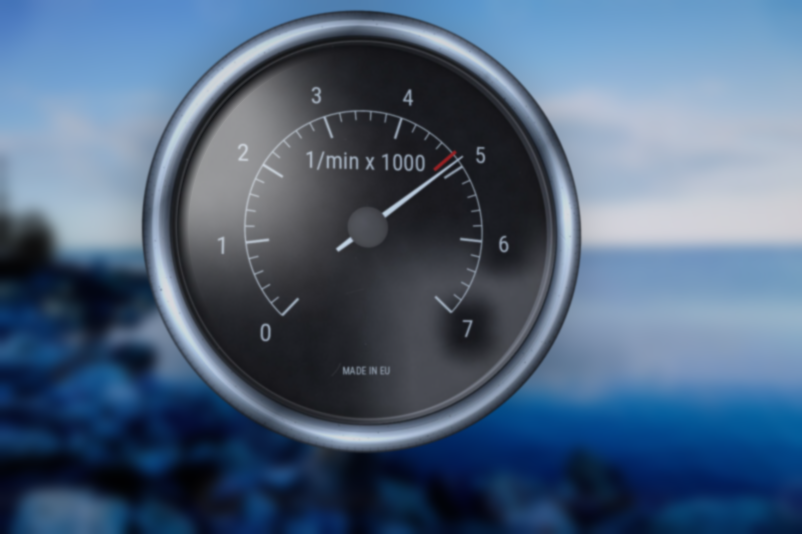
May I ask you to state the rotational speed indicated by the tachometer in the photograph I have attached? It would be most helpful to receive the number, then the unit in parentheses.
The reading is 4900 (rpm)
